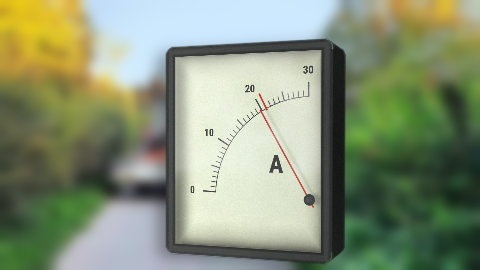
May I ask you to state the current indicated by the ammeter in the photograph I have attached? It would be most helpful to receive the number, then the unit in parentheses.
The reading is 20 (A)
